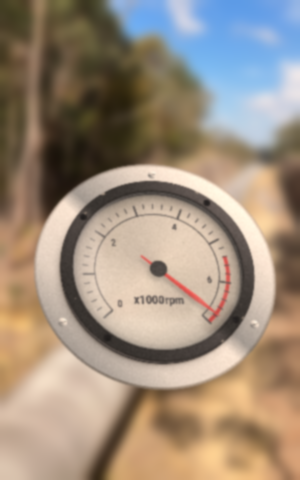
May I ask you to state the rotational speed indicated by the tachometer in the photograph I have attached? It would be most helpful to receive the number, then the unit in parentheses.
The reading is 6800 (rpm)
